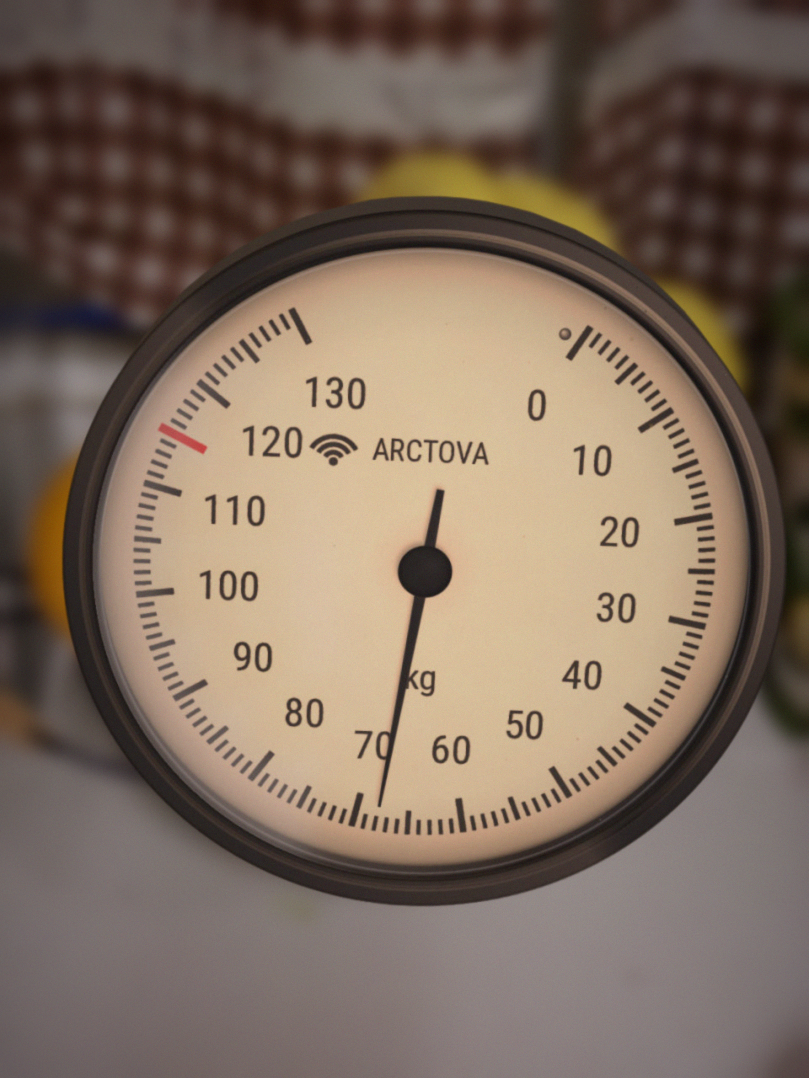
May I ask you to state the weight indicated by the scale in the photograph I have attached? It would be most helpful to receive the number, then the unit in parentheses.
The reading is 68 (kg)
